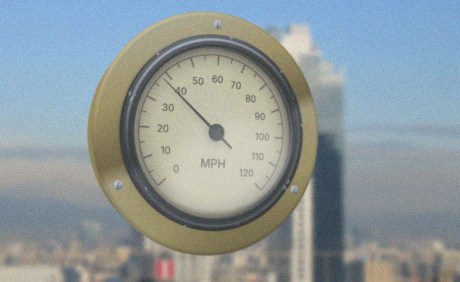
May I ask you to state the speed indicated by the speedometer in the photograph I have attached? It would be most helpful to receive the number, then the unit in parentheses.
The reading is 37.5 (mph)
